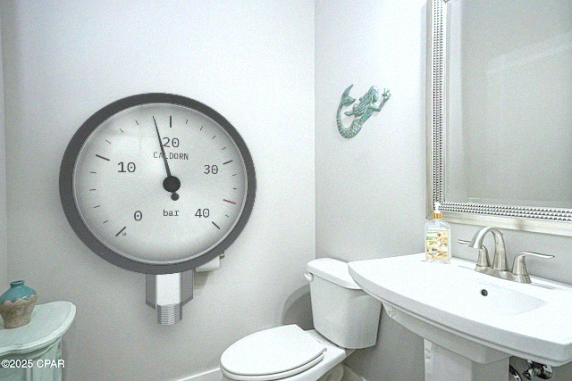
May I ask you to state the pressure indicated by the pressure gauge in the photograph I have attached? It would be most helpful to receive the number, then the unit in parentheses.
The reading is 18 (bar)
